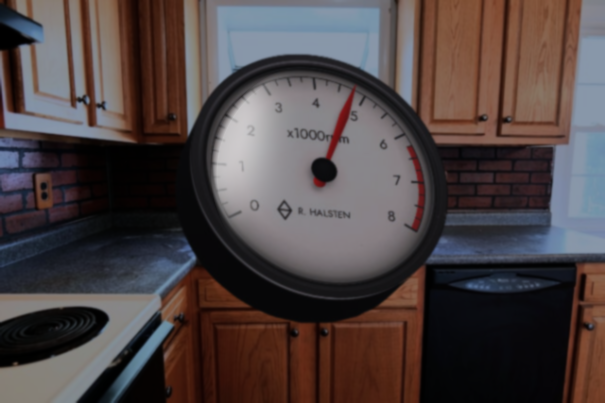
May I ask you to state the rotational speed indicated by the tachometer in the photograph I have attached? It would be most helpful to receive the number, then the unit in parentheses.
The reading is 4750 (rpm)
